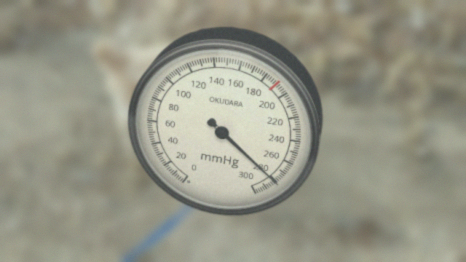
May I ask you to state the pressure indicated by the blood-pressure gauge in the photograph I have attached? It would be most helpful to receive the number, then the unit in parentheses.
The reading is 280 (mmHg)
